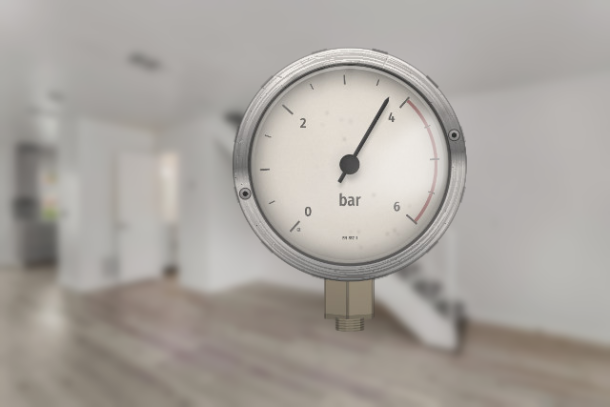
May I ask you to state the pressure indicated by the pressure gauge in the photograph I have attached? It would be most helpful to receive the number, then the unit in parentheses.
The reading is 3.75 (bar)
